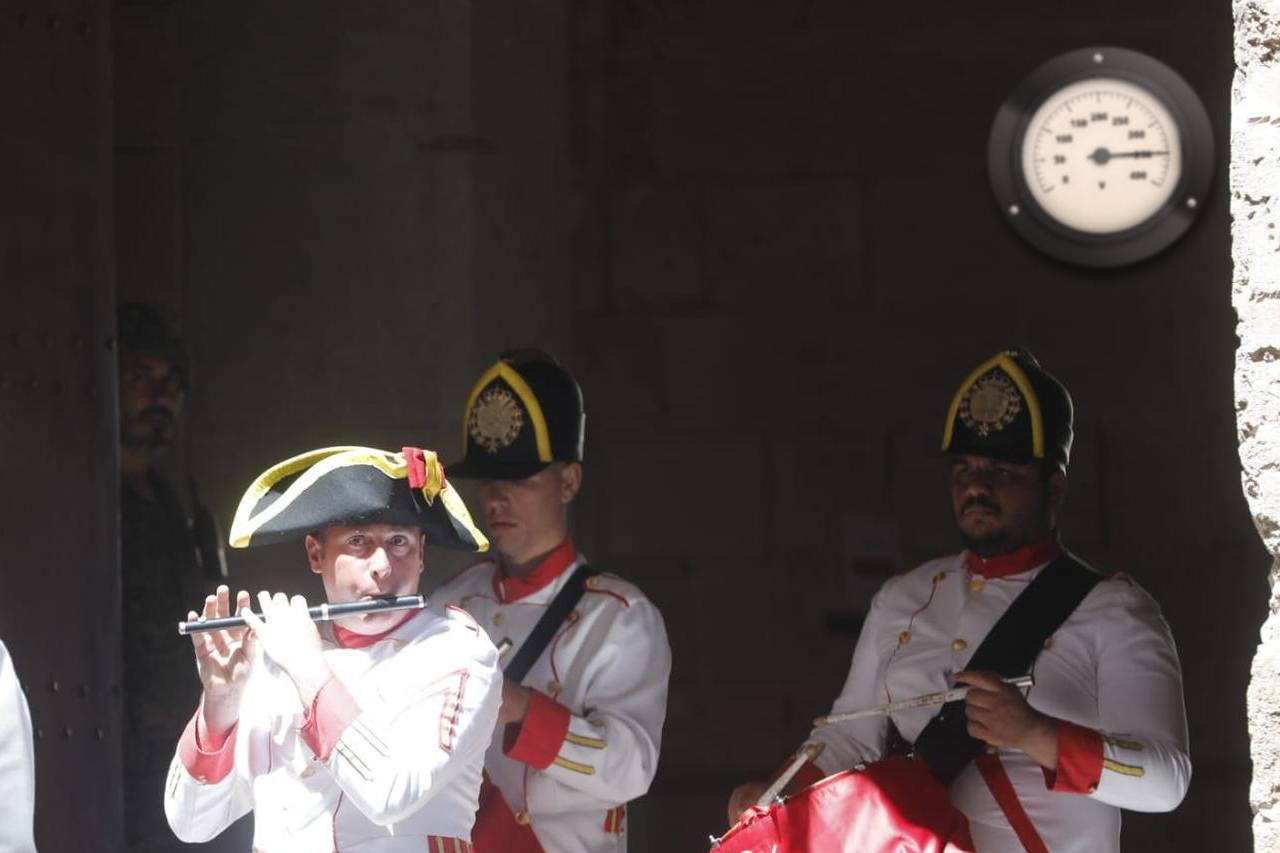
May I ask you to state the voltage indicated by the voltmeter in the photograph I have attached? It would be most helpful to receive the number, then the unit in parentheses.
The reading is 350 (V)
